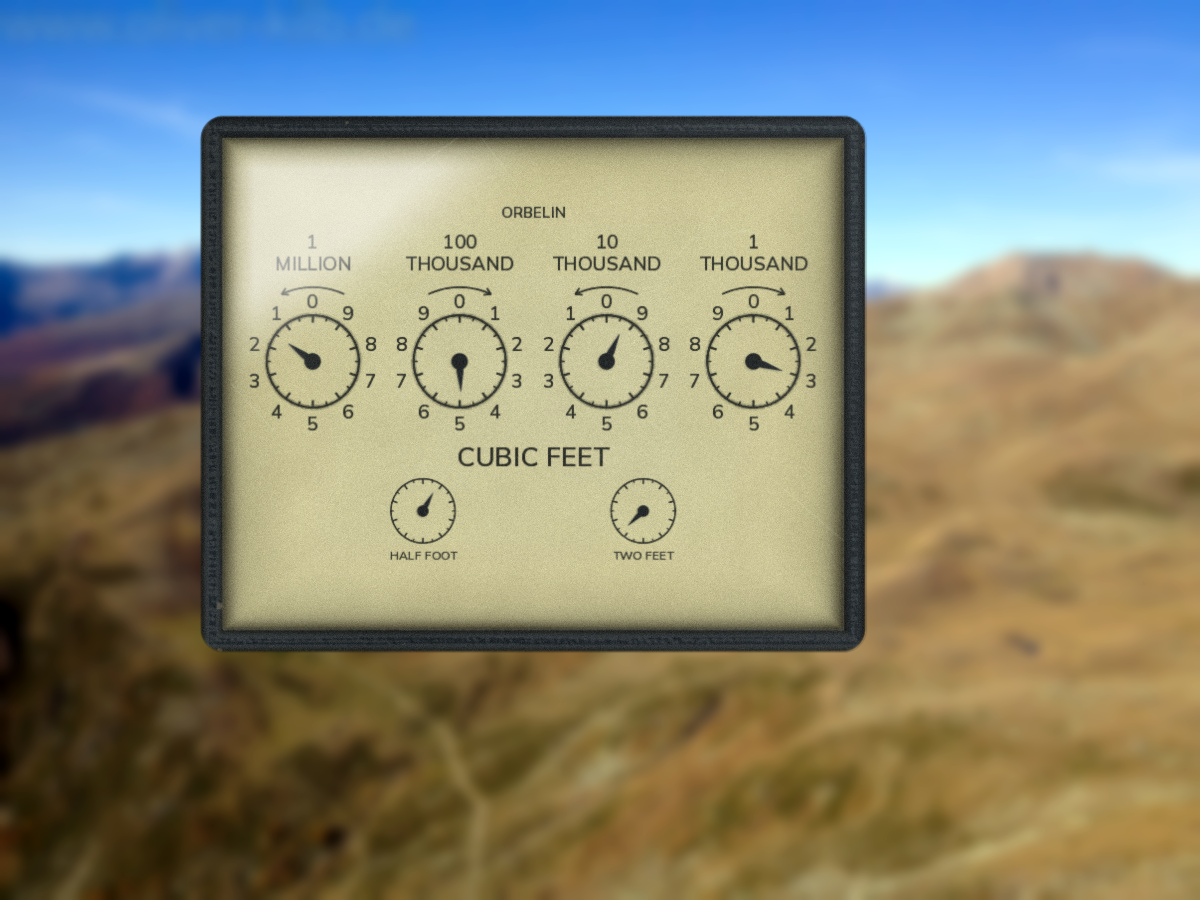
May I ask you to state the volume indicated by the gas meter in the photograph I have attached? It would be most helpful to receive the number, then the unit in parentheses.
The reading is 149300 (ft³)
